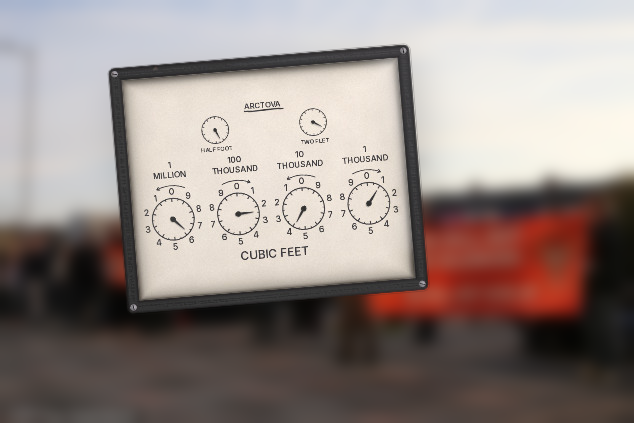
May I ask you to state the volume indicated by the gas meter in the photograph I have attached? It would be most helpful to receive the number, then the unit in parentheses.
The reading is 624100 (ft³)
